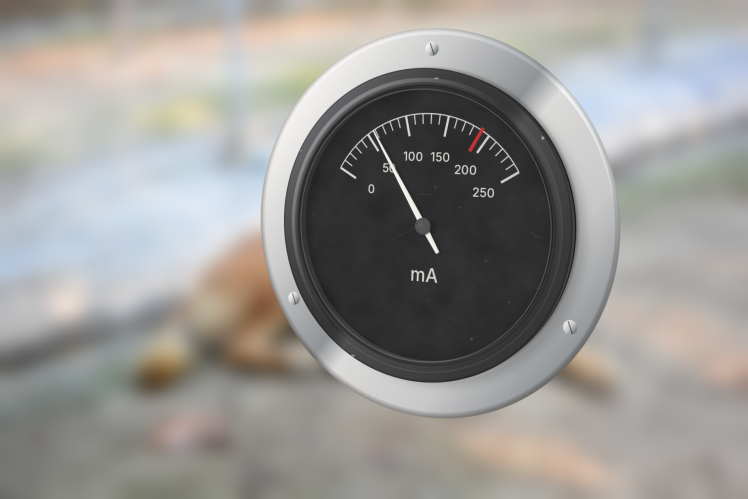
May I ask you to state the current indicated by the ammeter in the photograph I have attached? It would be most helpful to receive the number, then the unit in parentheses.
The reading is 60 (mA)
